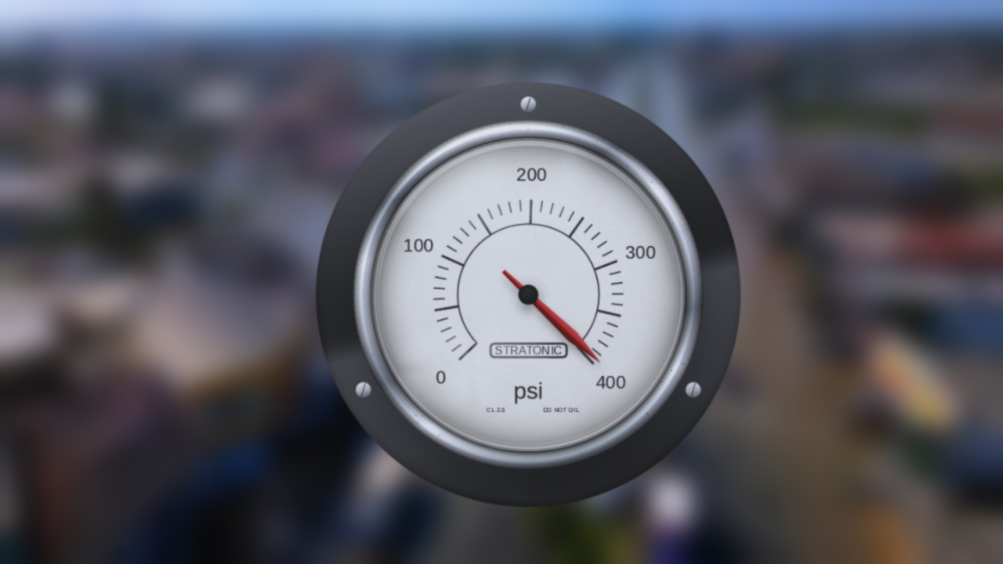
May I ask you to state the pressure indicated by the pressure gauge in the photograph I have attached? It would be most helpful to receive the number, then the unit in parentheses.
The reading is 395 (psi)
